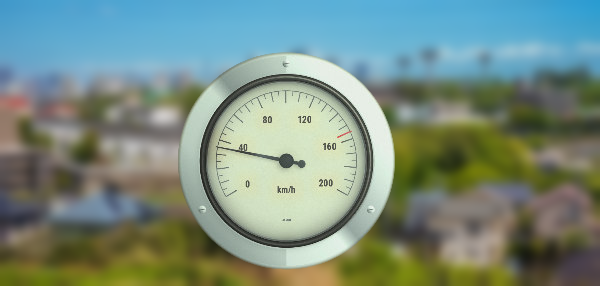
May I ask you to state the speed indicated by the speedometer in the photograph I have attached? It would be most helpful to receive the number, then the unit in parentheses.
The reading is 35 (km/h)
